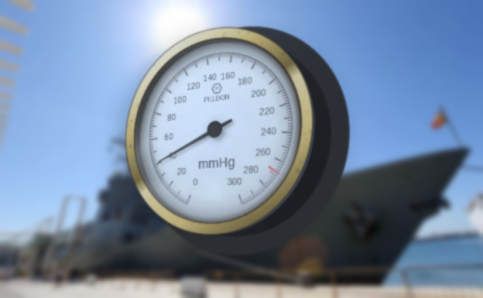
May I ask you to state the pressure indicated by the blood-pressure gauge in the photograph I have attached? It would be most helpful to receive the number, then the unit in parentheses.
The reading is 40 (mmHg)
